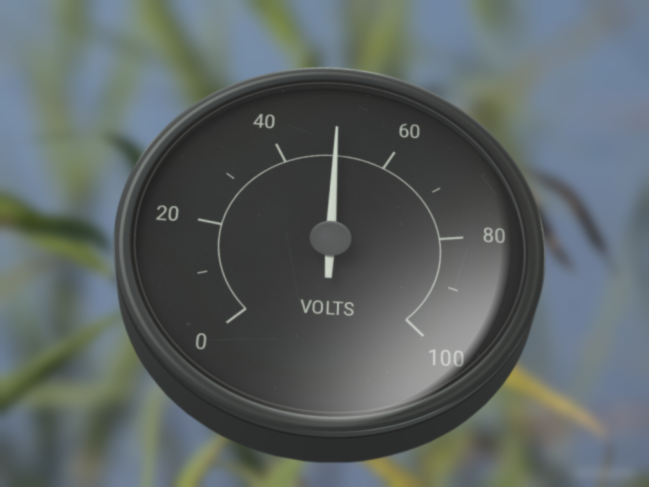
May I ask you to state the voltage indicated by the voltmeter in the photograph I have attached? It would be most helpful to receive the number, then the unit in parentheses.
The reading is 50 (V)
